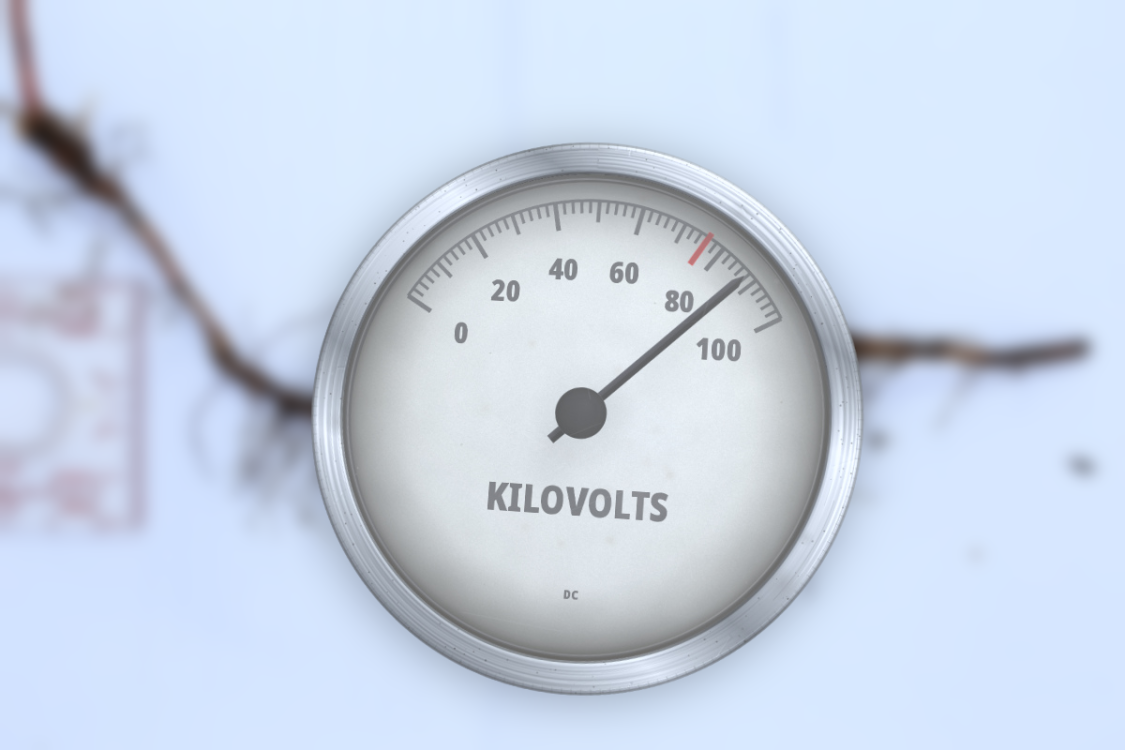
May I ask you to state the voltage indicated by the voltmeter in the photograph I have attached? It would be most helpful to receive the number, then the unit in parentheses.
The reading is 88 (kV)
